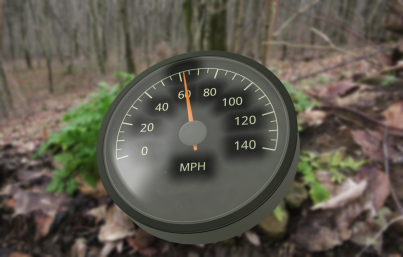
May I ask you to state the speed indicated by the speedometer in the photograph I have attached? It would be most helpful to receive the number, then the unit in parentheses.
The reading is 62.5 (mph)
